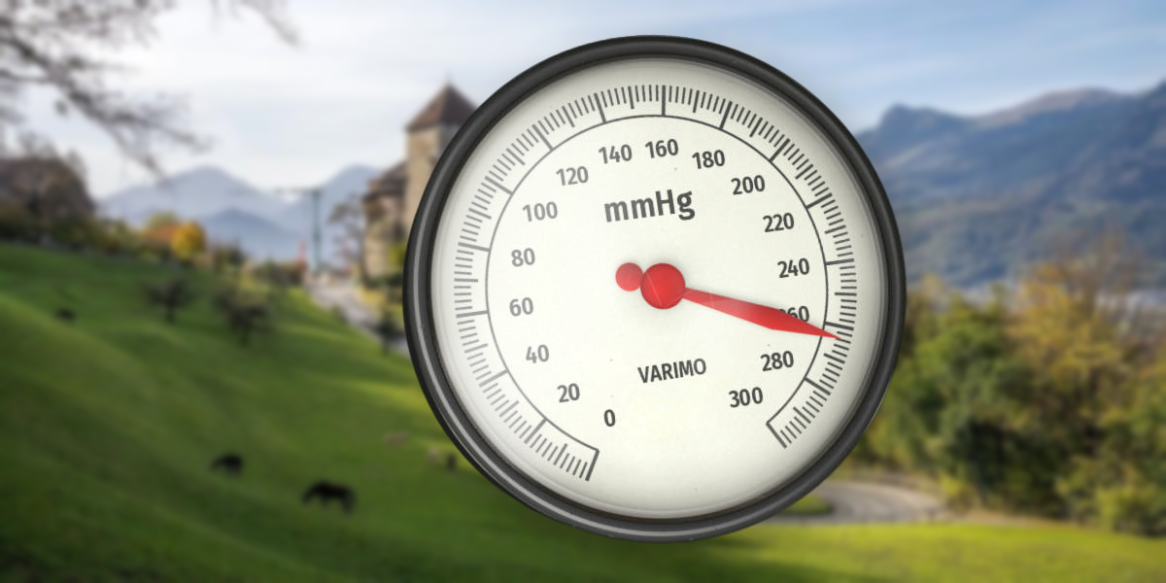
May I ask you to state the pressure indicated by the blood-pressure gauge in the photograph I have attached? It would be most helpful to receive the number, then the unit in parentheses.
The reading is 264 (mmHg)
